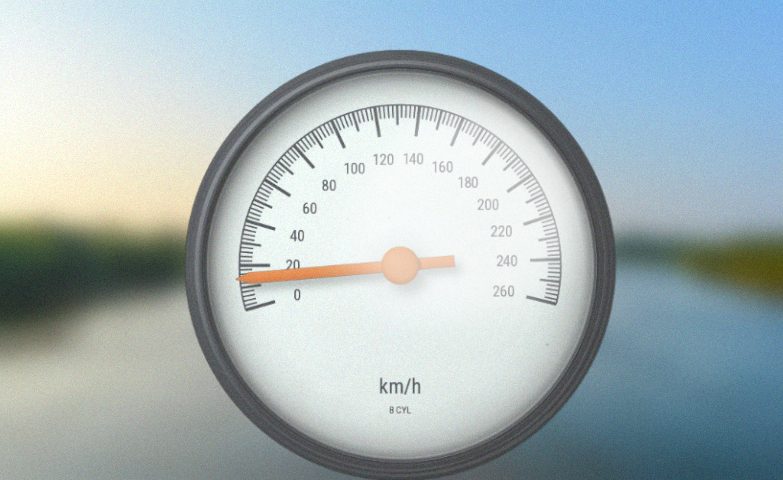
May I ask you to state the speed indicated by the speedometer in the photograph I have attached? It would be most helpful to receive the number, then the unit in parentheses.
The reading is 14 (km/h)
